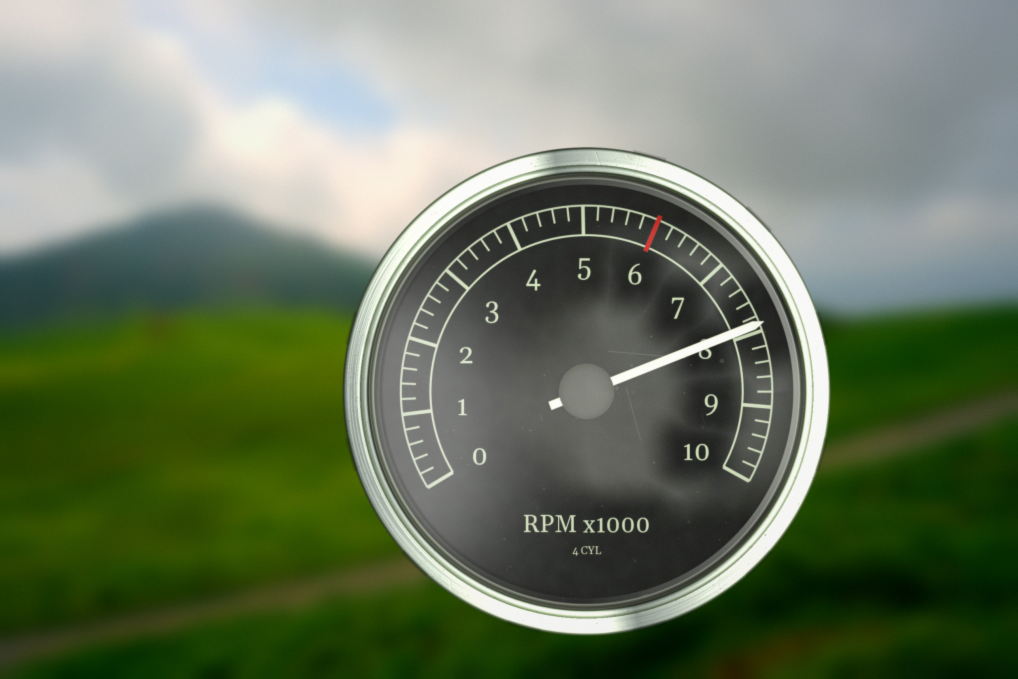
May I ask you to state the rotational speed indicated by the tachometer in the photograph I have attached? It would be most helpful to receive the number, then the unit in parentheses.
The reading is 7900 (rpm)
